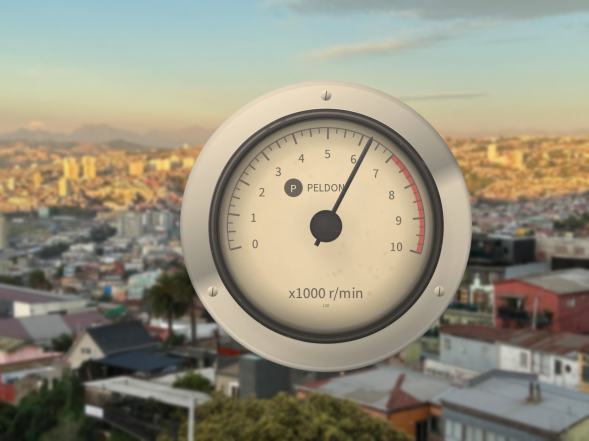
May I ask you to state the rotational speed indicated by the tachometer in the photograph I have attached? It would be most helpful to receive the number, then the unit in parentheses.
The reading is 6250 (rpm)
